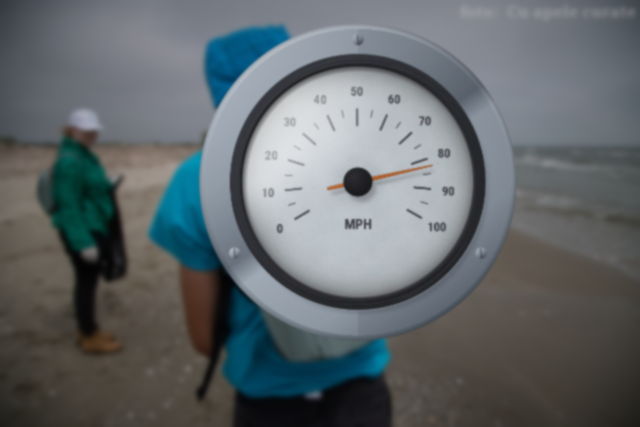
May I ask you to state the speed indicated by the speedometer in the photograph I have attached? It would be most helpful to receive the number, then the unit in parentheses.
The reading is 82.5 (mph)
